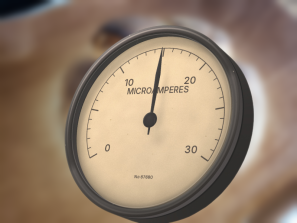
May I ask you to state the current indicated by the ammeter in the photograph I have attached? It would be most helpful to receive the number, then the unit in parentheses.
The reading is 15 (µA)
